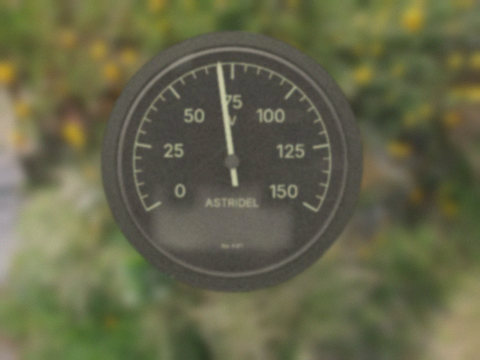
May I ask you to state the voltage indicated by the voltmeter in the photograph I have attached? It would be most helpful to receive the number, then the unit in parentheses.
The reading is 70 (V)
